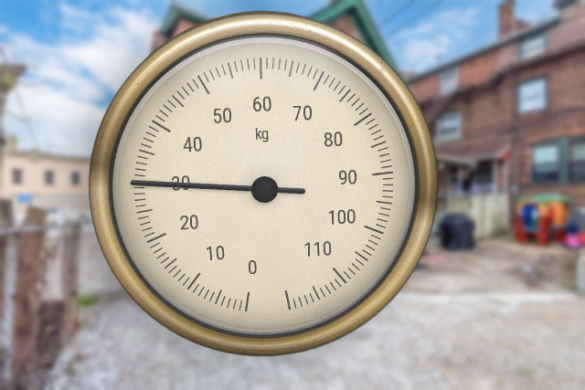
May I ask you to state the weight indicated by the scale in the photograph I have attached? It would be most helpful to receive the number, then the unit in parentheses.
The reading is 30 (kg)
